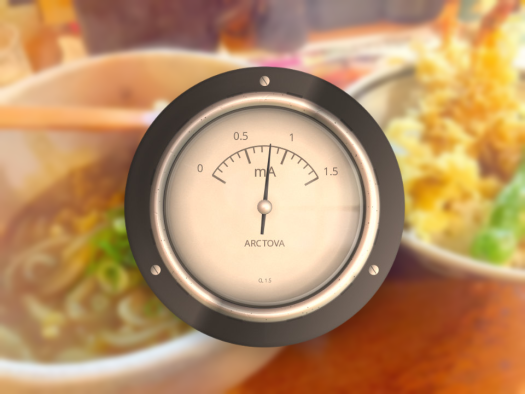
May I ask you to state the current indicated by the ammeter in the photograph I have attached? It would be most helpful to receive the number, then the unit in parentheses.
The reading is 0.8 (mA)
